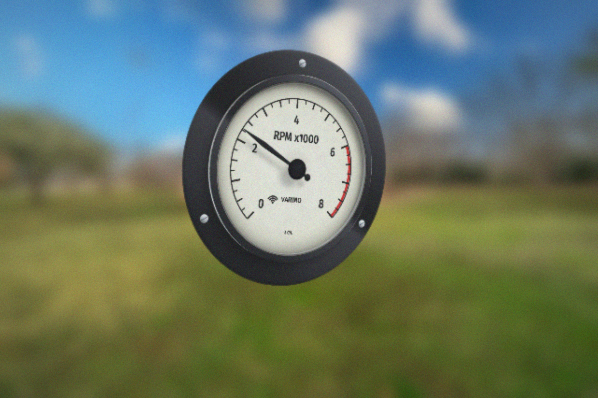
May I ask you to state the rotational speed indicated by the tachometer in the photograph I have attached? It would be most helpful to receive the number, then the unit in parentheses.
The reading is 2250 (rpm)
